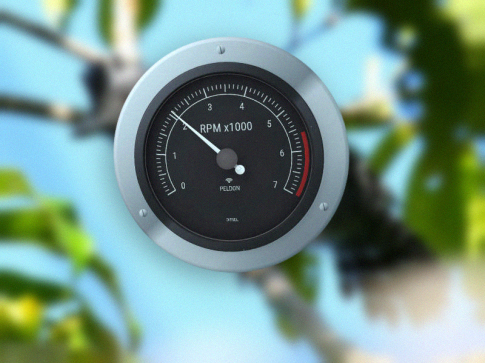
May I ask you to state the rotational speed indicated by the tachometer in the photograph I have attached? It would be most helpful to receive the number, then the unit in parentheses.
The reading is 2100 (rpm)
